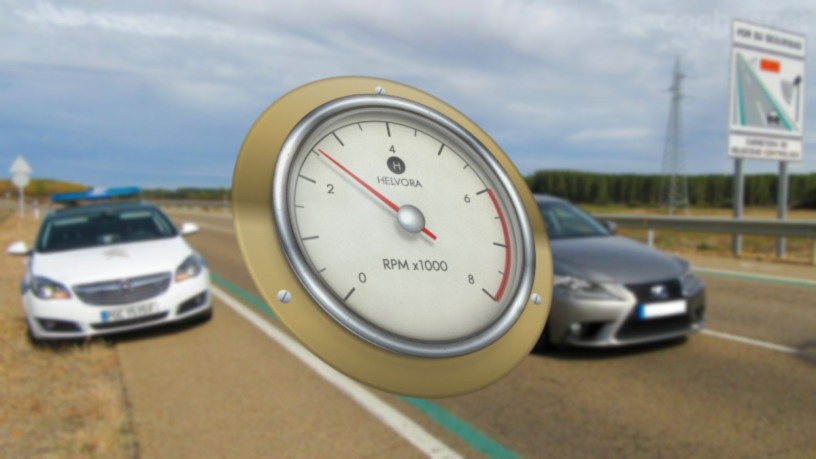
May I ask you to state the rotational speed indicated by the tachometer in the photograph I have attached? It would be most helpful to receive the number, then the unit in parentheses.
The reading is 2500 (rpm)
